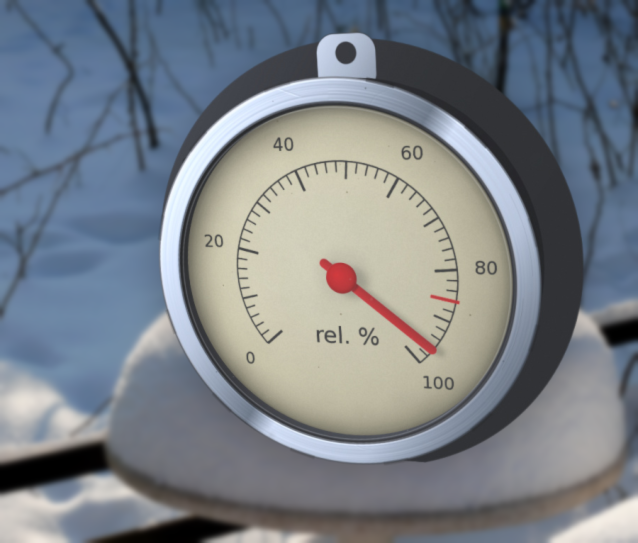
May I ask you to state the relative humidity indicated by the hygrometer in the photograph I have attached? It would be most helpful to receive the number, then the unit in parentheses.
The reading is 96 (%)
